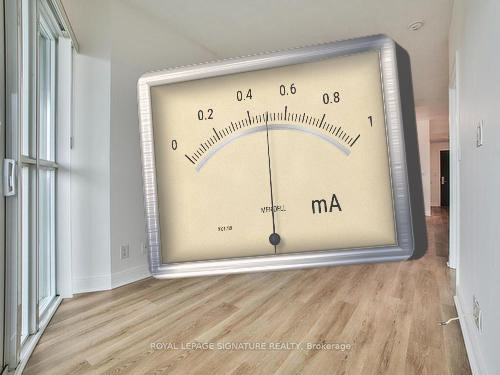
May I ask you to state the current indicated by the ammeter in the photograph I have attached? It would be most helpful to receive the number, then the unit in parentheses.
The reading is 0.5 (mA)
